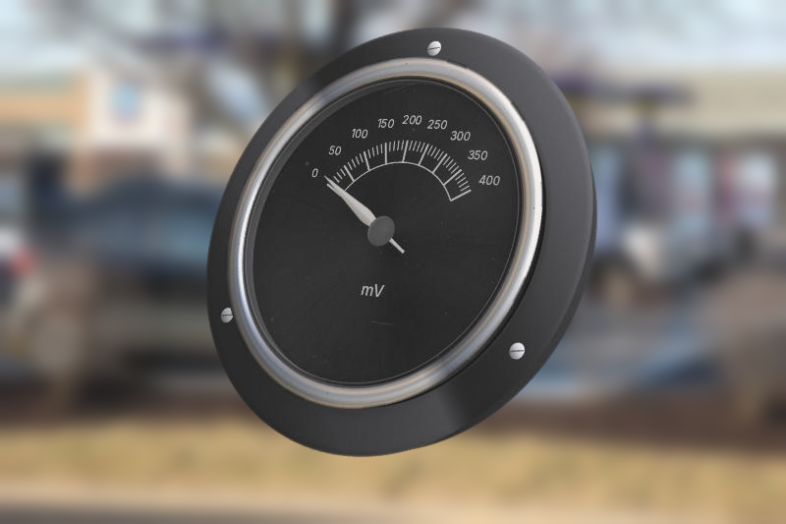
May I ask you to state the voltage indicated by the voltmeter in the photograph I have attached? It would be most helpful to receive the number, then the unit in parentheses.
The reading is 10 (mV)
